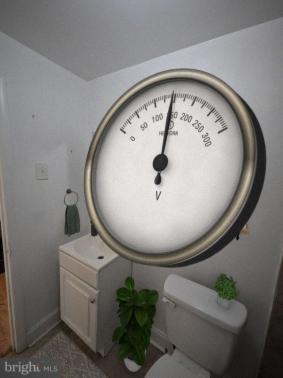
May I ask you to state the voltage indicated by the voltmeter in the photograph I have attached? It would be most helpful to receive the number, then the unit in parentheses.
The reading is 150 (V)
